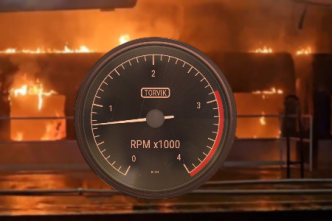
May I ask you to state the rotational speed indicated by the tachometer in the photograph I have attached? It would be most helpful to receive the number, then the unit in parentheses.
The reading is 750 (rpm)
